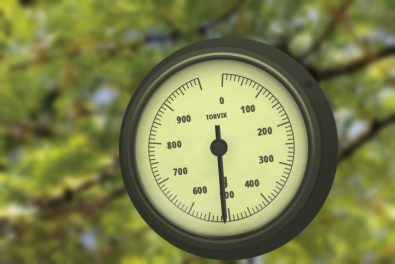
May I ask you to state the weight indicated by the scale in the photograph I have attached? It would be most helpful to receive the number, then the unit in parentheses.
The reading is 510 (g)
